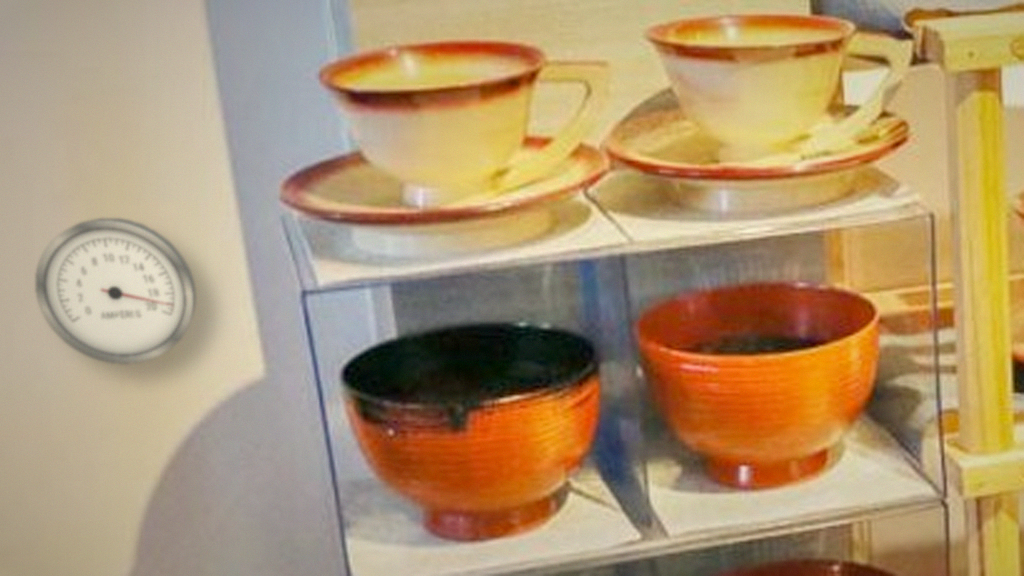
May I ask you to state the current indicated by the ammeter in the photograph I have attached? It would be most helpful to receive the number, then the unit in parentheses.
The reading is 19 (A)
